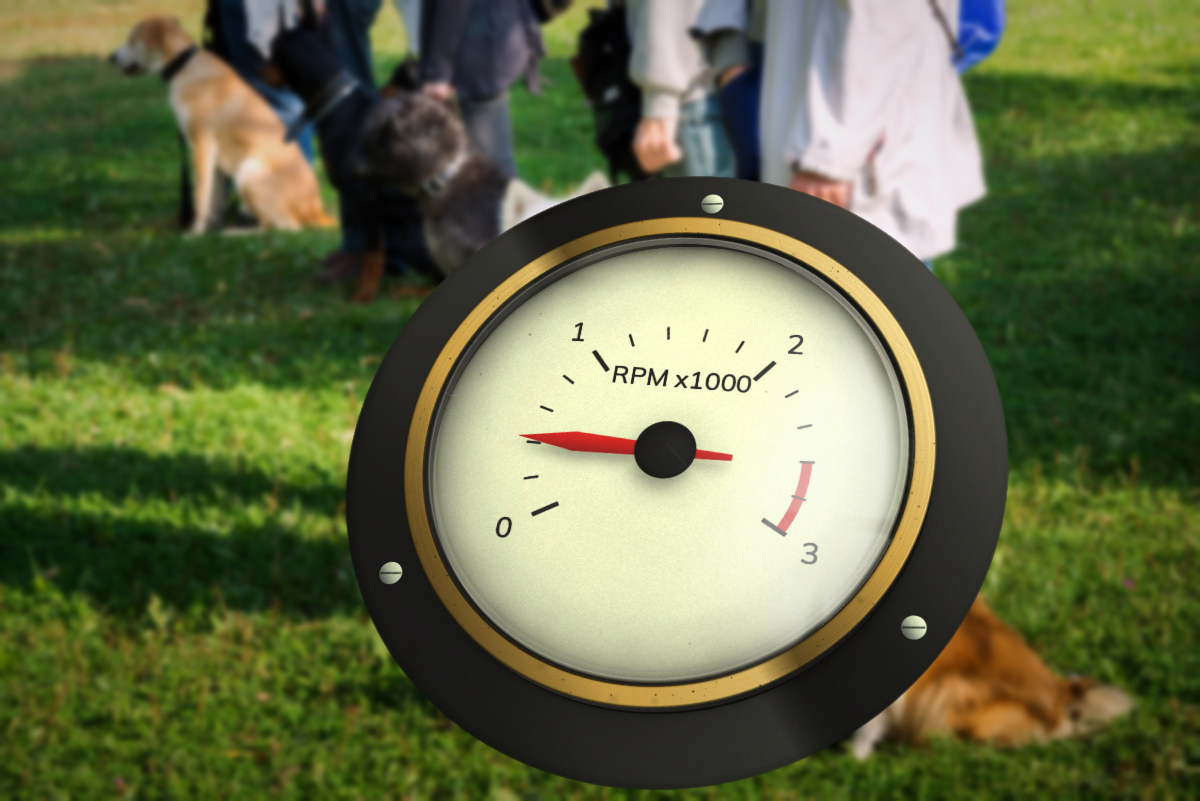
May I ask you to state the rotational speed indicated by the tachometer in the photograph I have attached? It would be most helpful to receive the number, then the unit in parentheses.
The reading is 400 (rpm)
